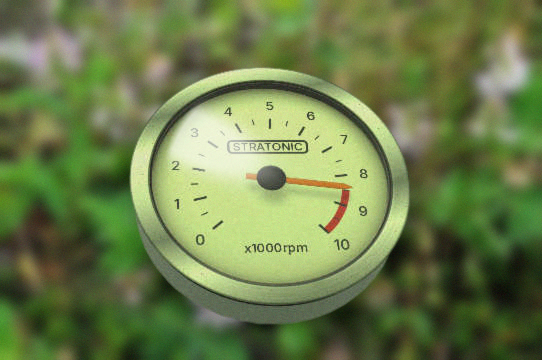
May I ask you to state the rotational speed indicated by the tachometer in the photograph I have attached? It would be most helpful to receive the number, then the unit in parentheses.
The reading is 8500 (rpm)
